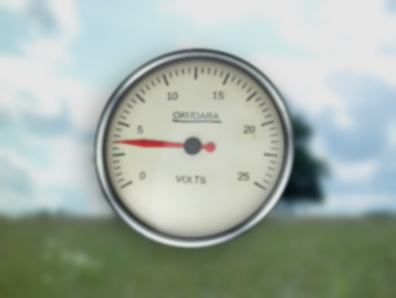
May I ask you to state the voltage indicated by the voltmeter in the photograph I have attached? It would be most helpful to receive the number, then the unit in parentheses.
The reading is 3.5 (V)
